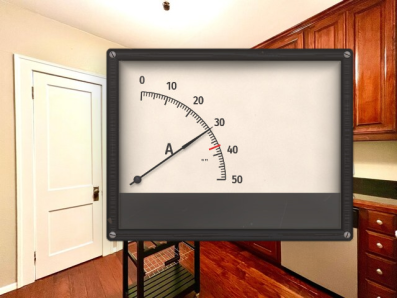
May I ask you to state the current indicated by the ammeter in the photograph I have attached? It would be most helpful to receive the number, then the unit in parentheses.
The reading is 30 (A)
